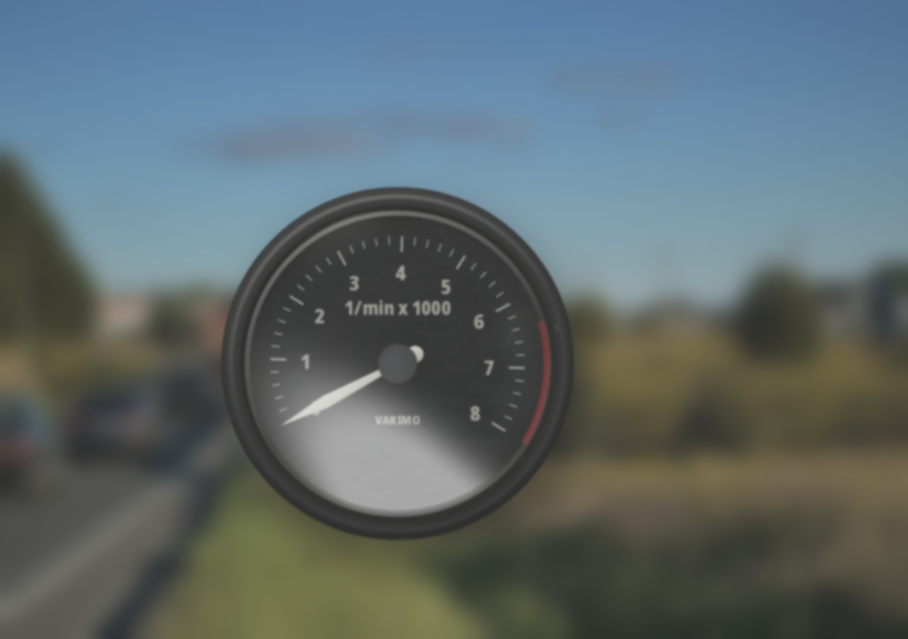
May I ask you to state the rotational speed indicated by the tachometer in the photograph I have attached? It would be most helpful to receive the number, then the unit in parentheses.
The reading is 0 (rpm)
